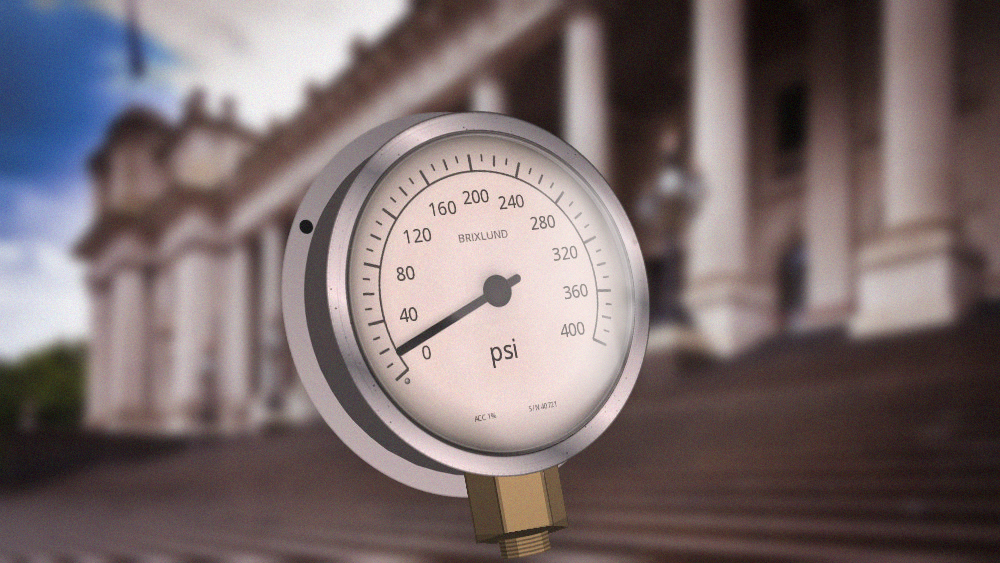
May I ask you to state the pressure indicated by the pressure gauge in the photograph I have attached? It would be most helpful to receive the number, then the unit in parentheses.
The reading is 15 (psi)
